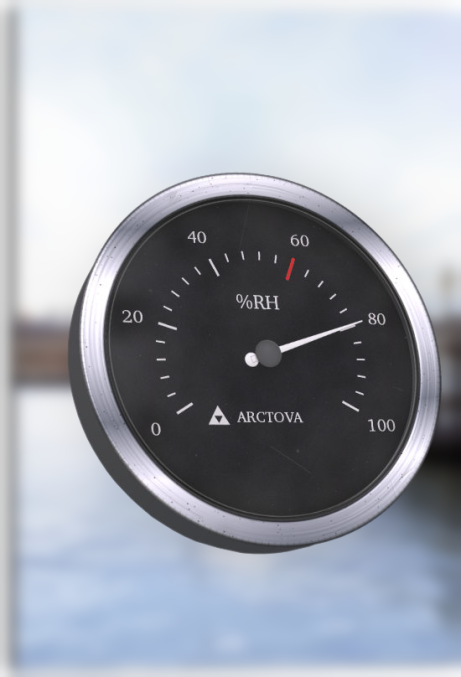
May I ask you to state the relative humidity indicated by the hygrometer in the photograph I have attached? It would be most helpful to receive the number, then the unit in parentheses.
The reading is 80 (%)
